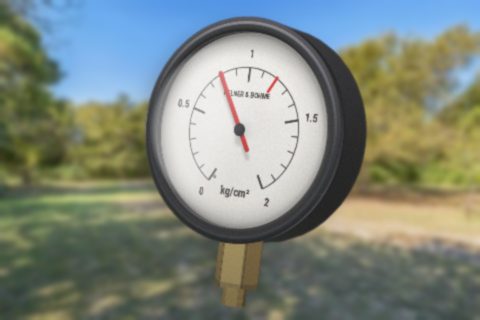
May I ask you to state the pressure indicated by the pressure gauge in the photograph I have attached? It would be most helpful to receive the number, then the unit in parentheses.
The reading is 0.8 (kg/cm²)
